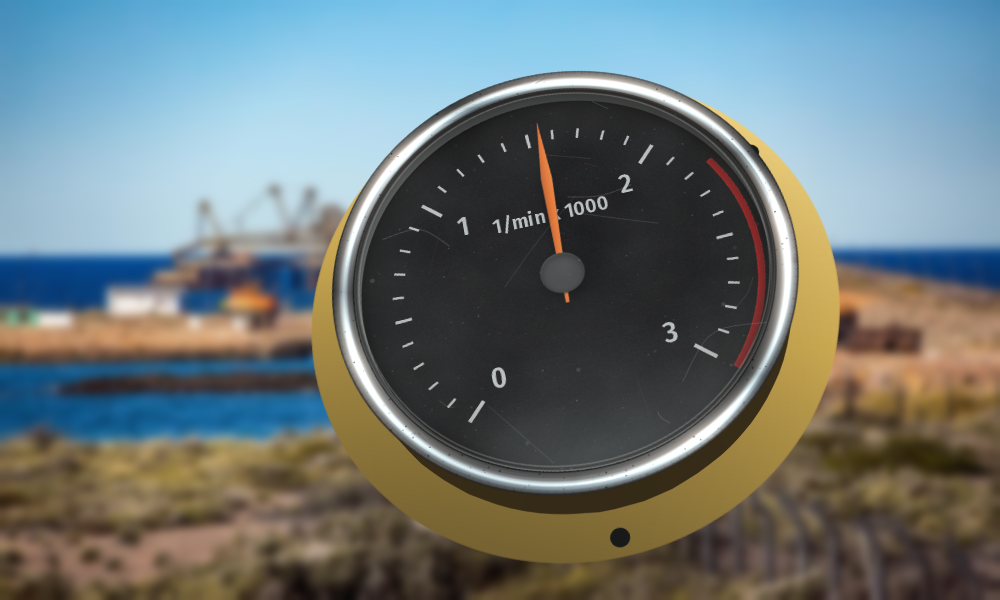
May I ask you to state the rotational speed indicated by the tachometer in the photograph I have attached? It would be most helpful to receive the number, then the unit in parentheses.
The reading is 1550 (rpm)
